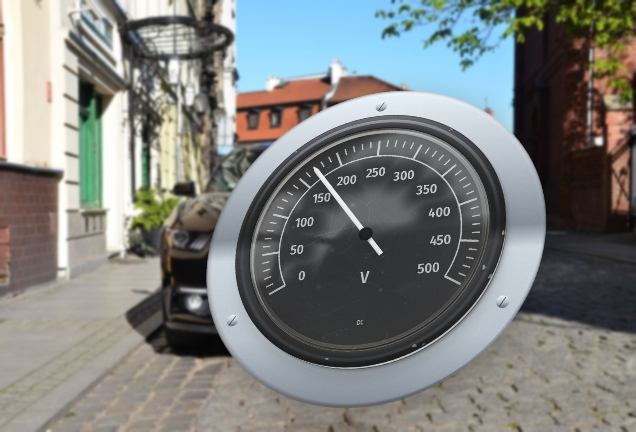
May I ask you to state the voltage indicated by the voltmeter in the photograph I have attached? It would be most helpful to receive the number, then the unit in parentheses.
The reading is 170 (V)
